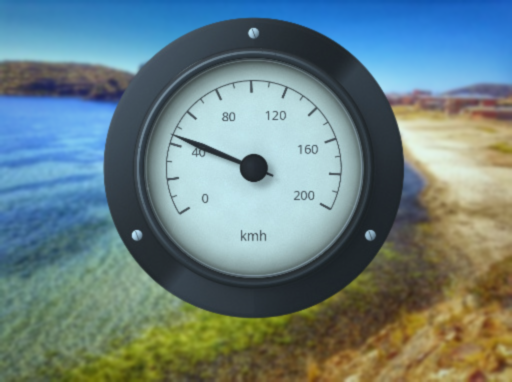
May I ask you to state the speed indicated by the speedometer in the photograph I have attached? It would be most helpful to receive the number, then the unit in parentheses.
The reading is 45 (km/h)
